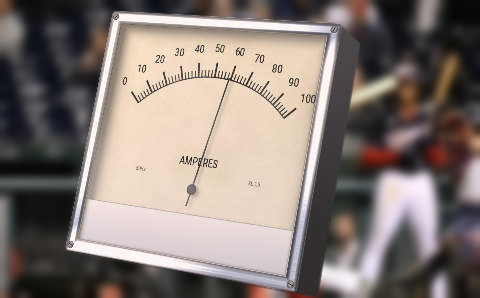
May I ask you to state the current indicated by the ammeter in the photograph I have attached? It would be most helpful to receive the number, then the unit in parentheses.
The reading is 60 (A)
